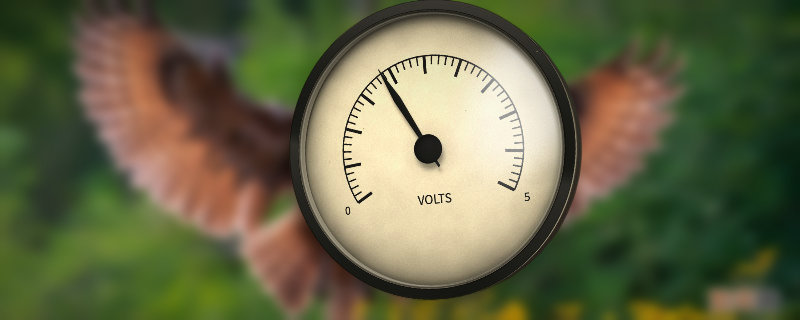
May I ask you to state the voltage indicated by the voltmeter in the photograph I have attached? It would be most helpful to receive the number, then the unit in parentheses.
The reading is 1.9 (V)
